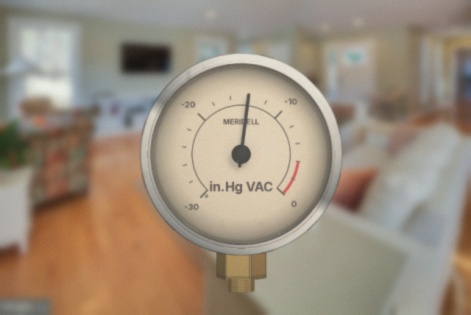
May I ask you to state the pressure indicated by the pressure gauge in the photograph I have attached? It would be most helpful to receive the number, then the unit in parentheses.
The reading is -14 (inHg)
